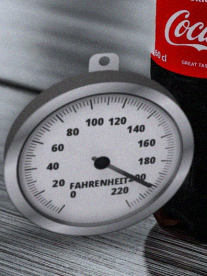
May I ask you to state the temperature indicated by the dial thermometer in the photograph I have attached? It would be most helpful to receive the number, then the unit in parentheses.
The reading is 200 (°F)
